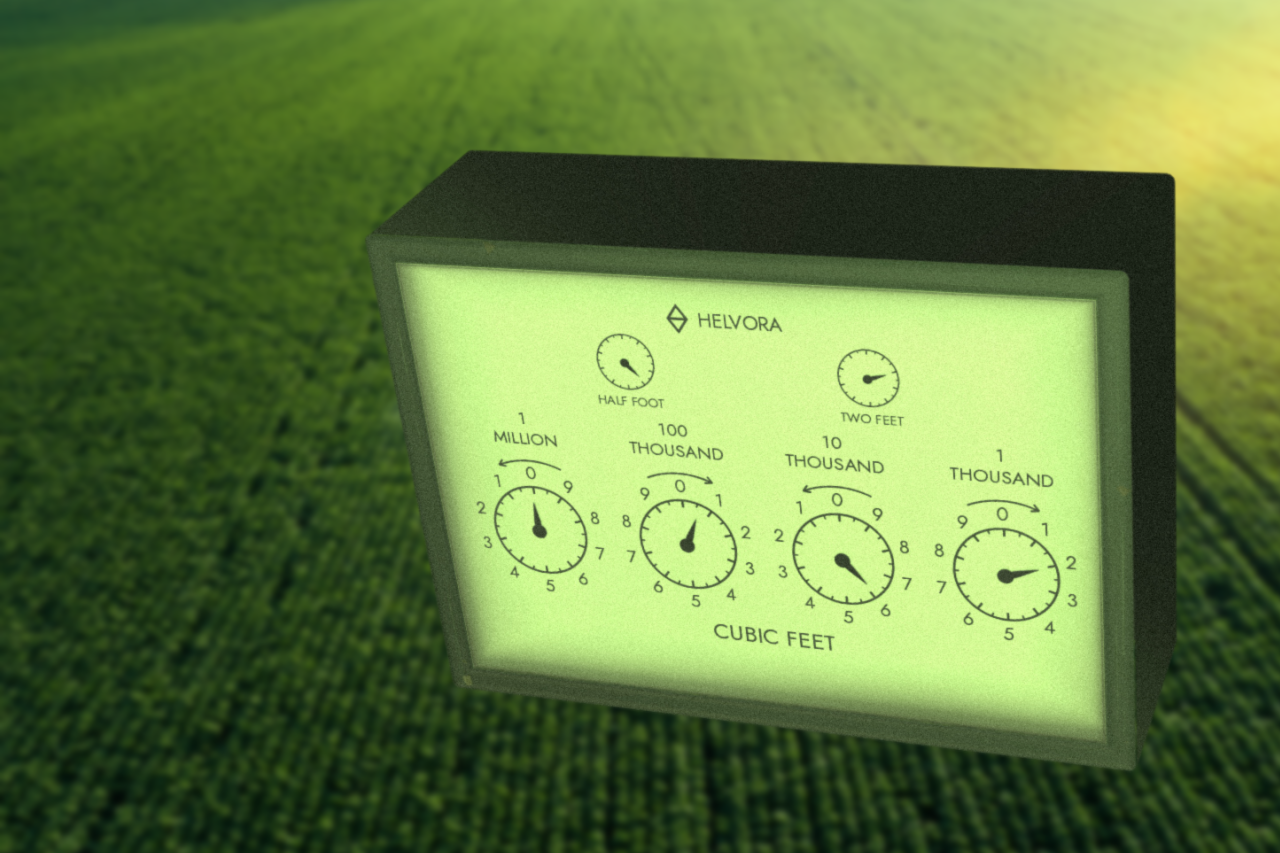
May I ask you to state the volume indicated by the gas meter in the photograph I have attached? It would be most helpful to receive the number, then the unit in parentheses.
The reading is 6200 (ft³)
